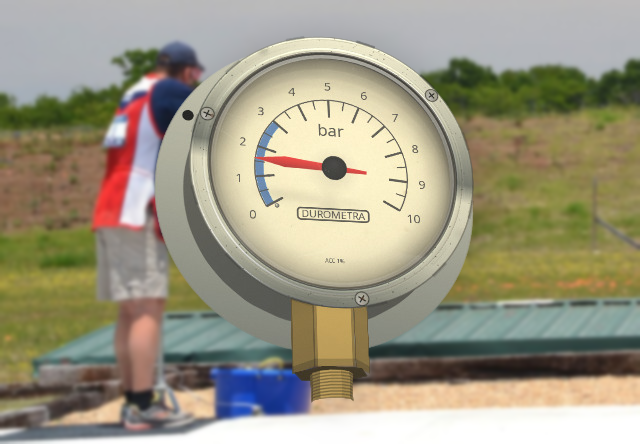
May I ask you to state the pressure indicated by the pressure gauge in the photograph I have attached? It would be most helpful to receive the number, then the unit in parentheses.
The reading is 1.5 (bar)
